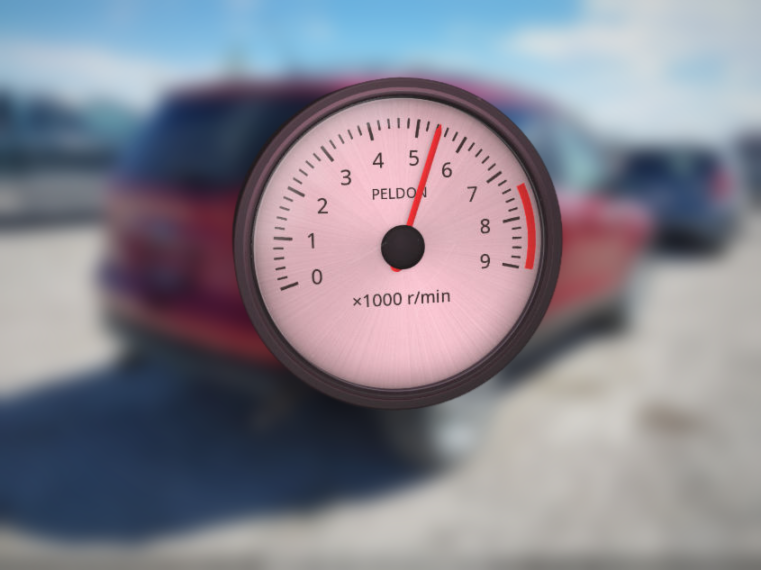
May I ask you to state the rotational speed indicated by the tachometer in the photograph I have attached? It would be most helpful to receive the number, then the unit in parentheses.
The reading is 5400 (rpm)
